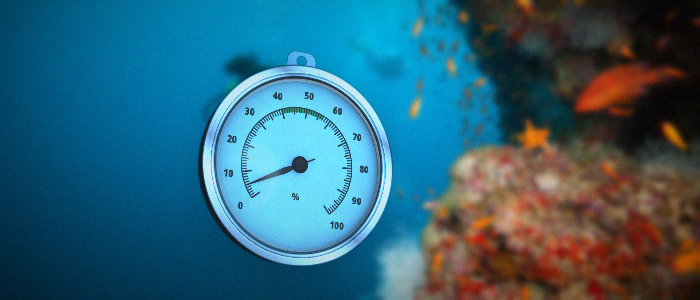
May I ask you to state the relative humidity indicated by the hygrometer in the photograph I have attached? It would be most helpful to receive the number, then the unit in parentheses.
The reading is 5 (%)
